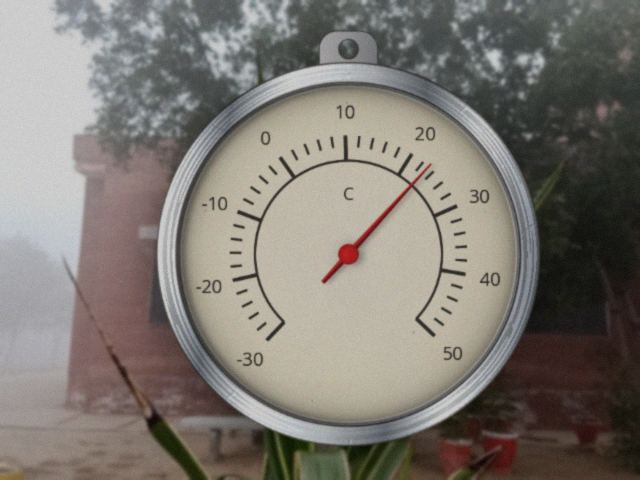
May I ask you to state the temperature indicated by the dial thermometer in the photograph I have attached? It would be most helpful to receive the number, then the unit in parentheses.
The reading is 23 (°C)
